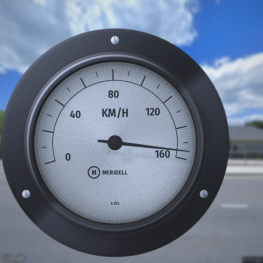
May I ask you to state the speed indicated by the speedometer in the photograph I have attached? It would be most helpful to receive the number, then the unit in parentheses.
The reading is 155 (km/h)
